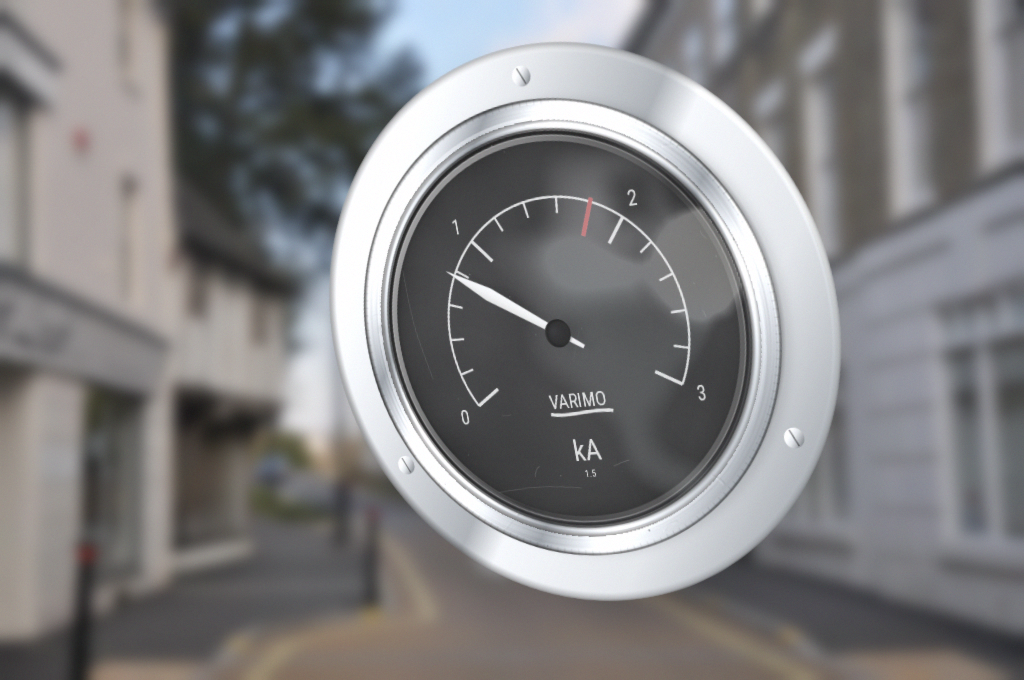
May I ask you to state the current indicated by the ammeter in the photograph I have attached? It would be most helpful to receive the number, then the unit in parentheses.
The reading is 0.8 (kA)
